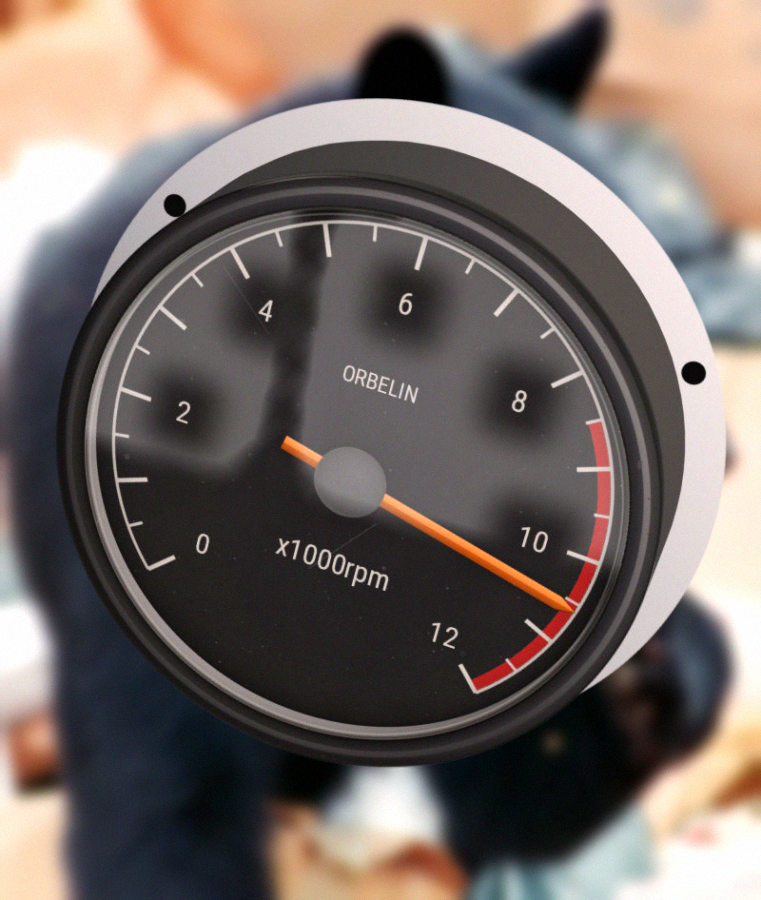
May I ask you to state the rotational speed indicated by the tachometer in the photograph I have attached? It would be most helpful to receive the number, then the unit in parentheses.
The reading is 10500 (rpm)
